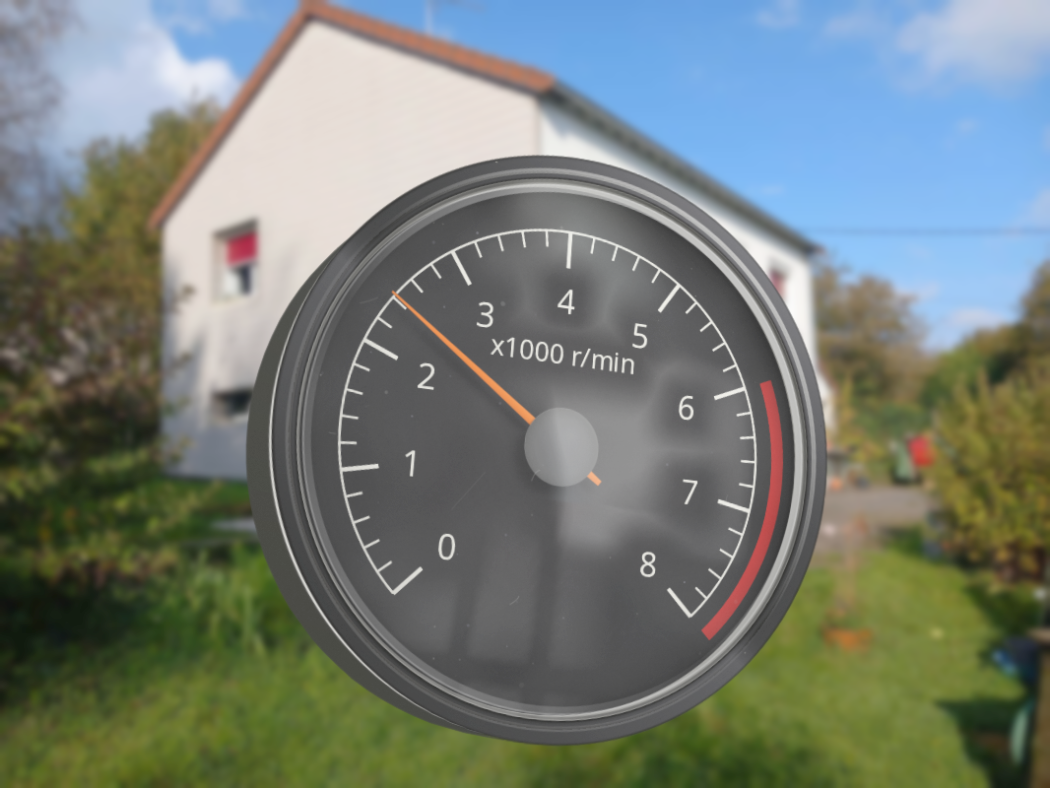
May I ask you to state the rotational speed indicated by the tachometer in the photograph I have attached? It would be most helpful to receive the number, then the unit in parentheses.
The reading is 2400 (rpm)
